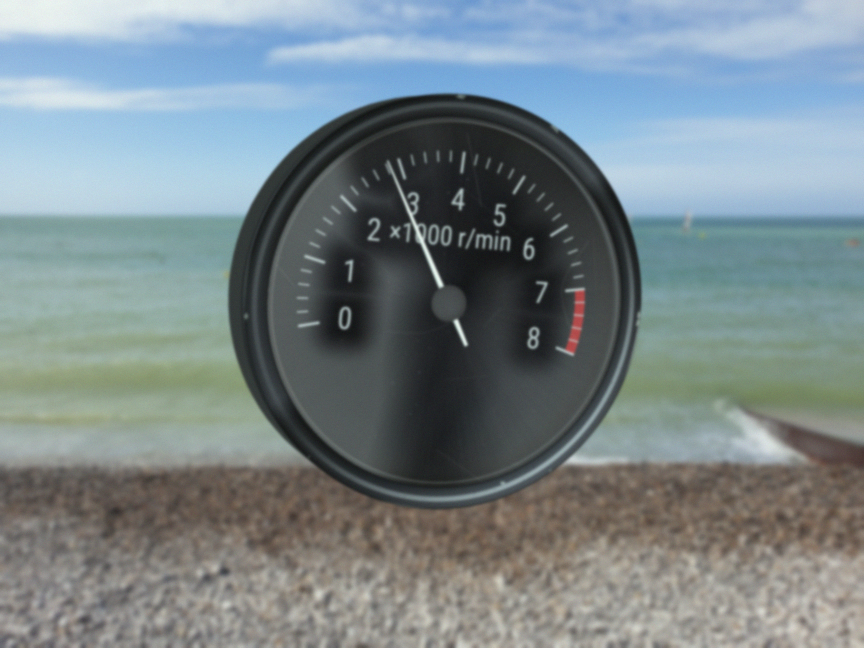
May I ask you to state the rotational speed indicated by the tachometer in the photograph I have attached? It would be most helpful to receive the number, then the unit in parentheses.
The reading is 2800 (rpm)
